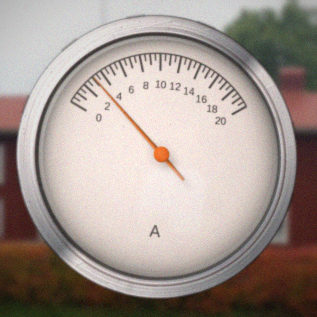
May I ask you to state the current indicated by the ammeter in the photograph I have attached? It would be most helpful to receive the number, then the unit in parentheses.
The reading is 3 (A)
